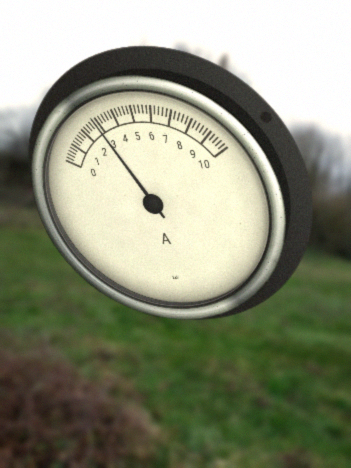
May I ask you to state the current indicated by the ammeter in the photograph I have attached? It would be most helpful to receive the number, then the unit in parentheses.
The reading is 3 (A)
